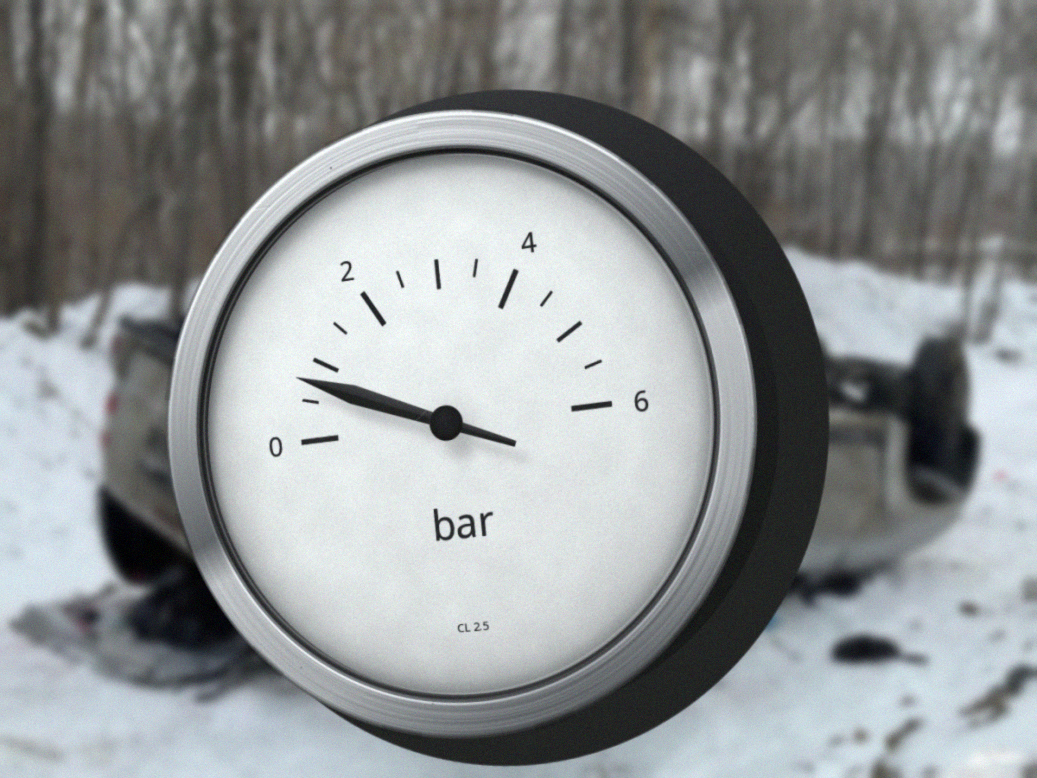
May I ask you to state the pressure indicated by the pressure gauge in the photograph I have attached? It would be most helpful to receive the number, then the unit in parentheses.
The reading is 0.75 (bar)
